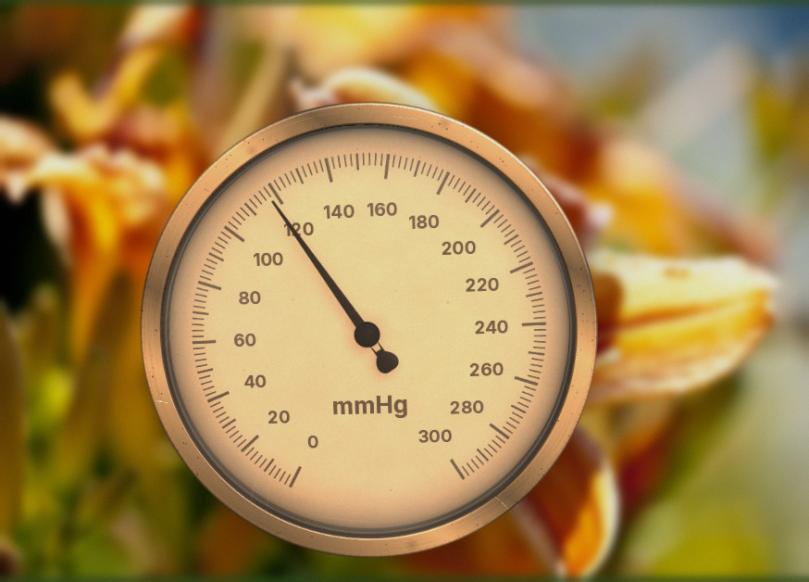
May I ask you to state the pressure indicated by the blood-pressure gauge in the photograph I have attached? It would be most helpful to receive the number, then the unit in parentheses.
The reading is 118 (mmHg)
